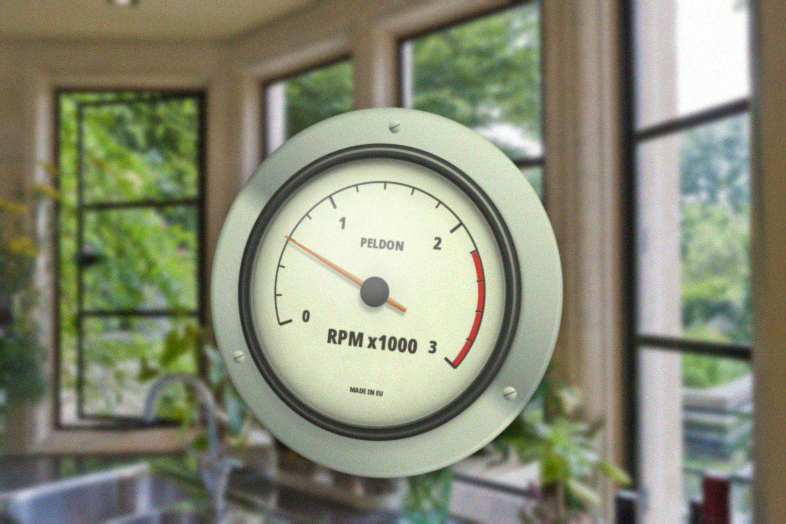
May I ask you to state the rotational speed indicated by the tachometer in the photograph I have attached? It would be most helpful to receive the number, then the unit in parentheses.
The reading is 600 (rpm)
